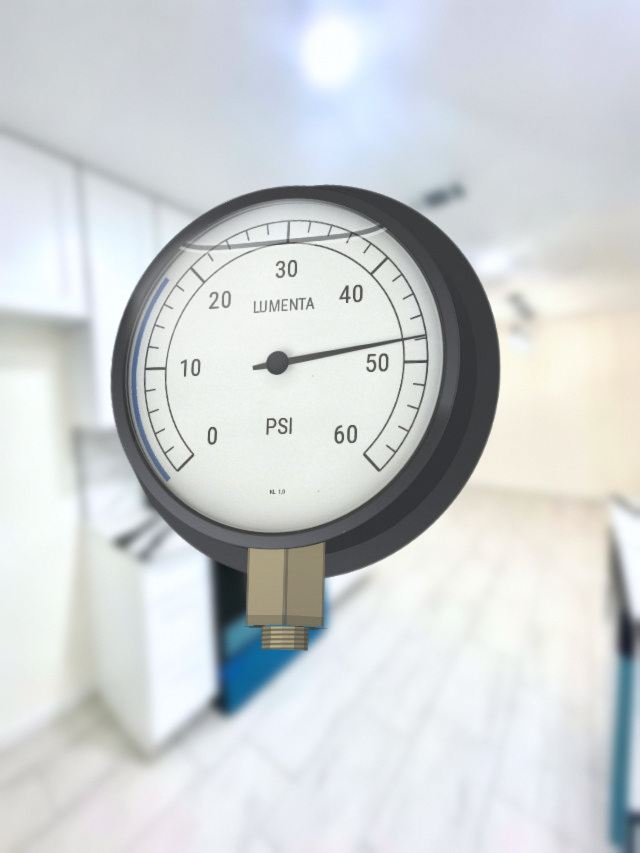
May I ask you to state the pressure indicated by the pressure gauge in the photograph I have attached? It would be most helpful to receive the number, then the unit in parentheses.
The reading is 48 (psi)
